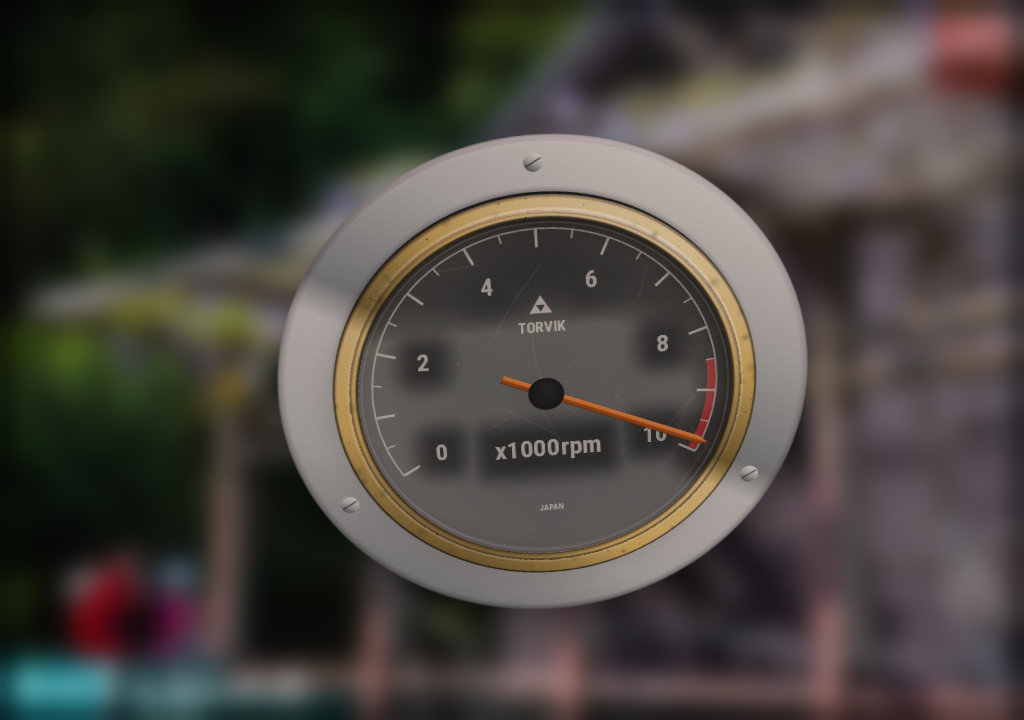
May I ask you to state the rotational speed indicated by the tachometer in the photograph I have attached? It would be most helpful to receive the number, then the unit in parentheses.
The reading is 9750 (rpm)
